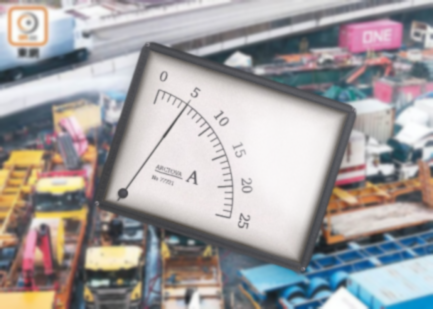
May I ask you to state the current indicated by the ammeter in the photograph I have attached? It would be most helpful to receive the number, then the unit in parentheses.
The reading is 5 (A)
